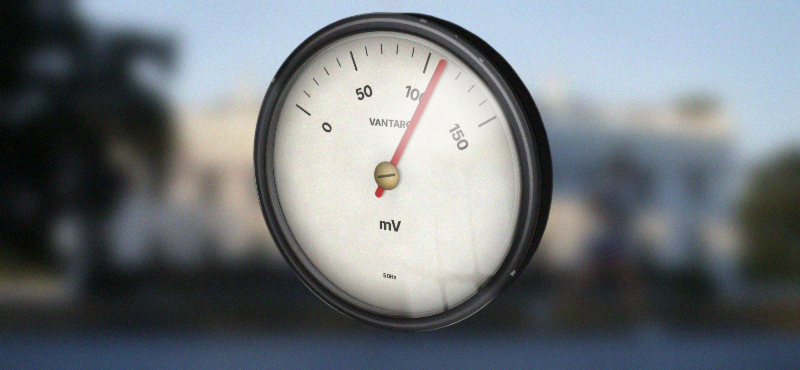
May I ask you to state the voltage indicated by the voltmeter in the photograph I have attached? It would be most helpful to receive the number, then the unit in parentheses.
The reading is 110 (mV)
